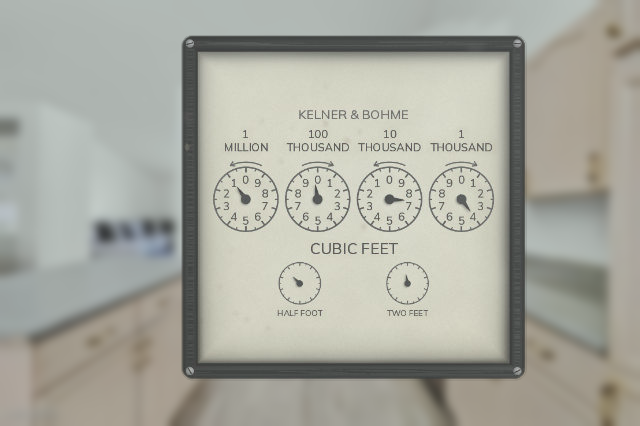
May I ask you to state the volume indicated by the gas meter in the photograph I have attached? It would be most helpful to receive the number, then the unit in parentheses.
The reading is 97400 (ft³)
